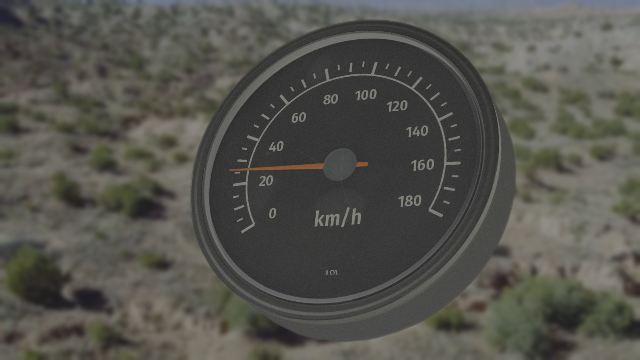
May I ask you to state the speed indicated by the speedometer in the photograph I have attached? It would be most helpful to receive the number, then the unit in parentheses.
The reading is 25 (km/h)
